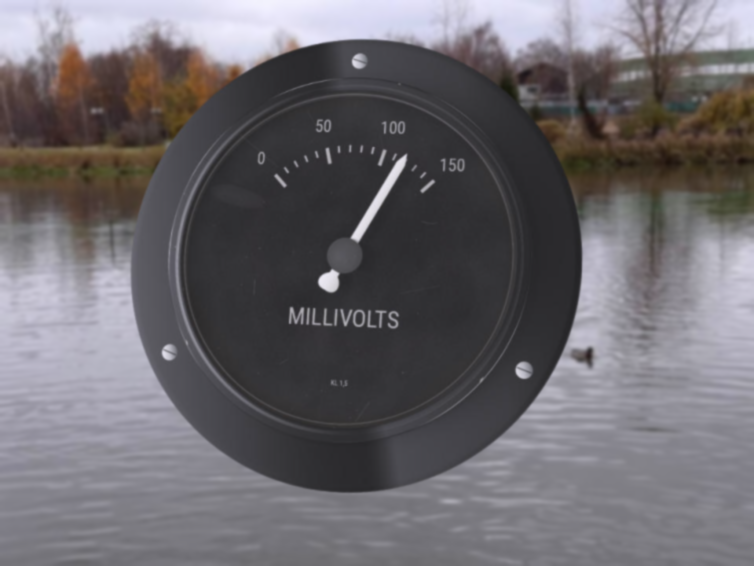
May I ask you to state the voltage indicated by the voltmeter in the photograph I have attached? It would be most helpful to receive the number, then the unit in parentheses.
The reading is 120 (mV)
